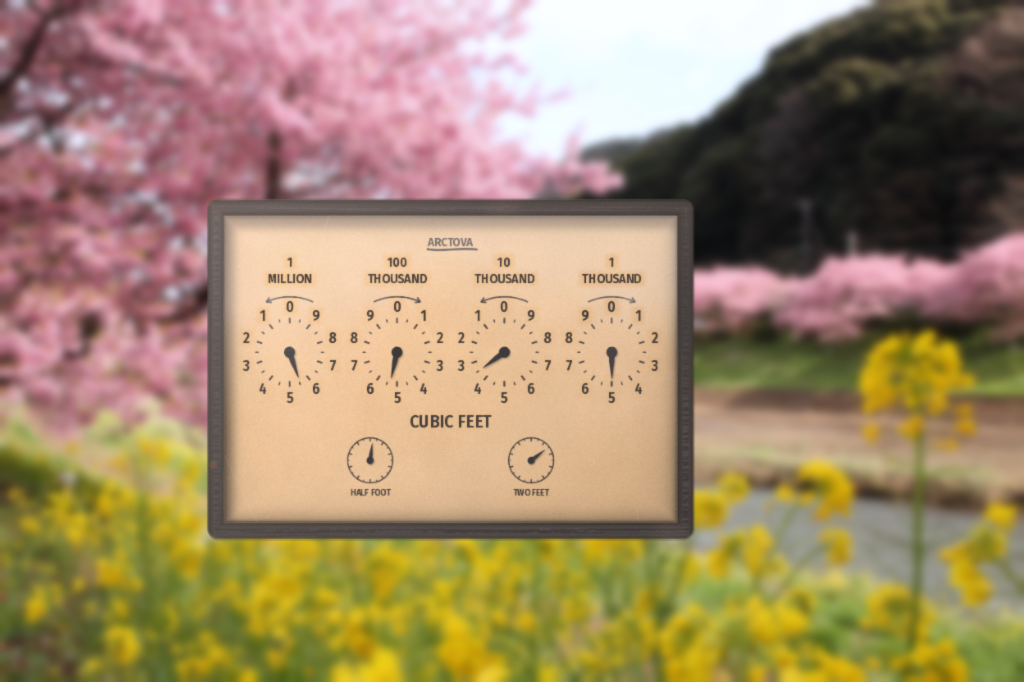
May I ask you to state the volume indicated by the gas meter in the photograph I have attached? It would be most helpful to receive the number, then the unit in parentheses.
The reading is 553500 (ft³)
